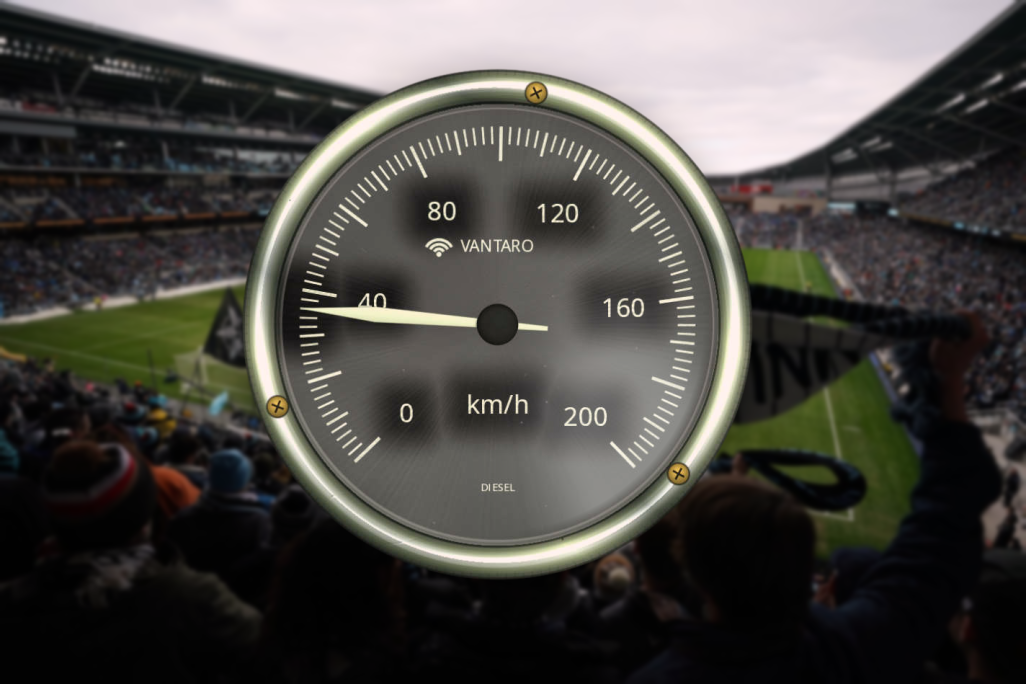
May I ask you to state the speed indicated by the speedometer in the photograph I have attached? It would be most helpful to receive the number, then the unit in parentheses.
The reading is 36 (km/h)
